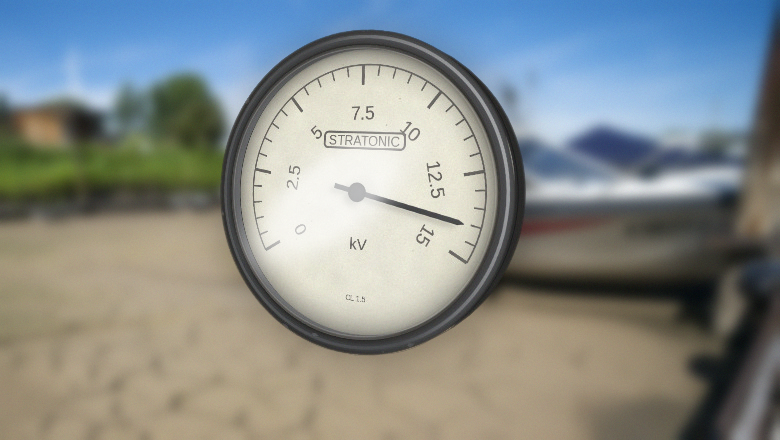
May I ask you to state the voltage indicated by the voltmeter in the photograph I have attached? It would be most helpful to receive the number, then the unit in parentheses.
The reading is 14 (kV)
